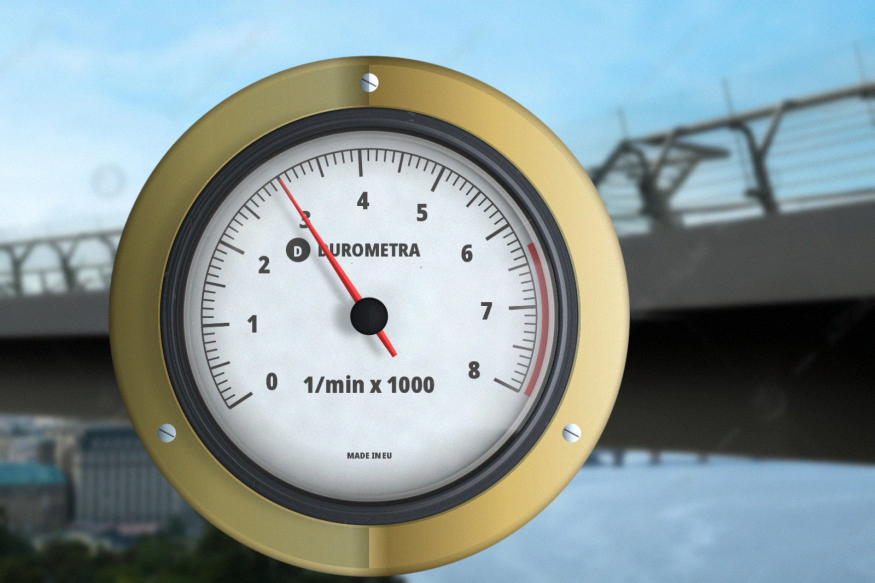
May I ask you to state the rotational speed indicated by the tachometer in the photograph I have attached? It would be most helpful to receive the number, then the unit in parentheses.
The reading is 3000 (rpm)
